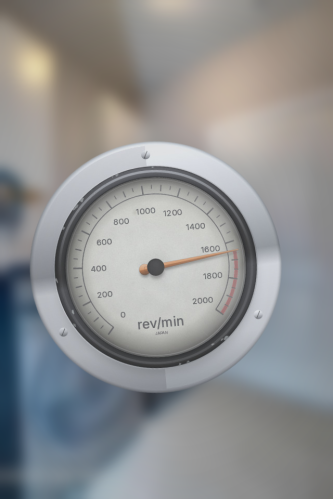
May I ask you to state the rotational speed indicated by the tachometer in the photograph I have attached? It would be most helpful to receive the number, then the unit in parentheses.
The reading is 1650 (rpm)
